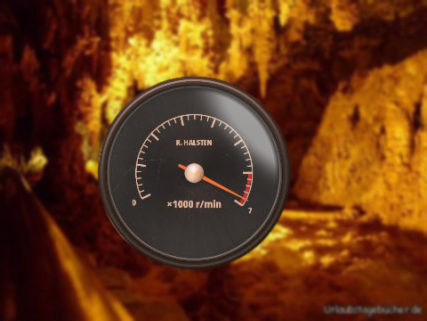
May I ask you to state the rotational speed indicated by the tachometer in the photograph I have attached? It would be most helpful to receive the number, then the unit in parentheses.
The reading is 6800 (rpm)
